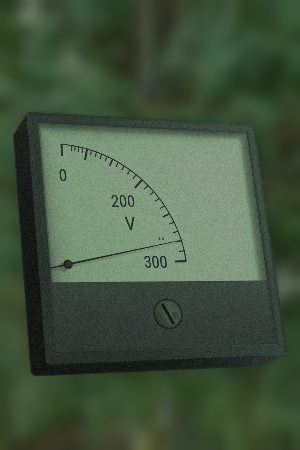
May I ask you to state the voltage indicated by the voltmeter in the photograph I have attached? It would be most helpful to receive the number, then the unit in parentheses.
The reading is 280 (V)
